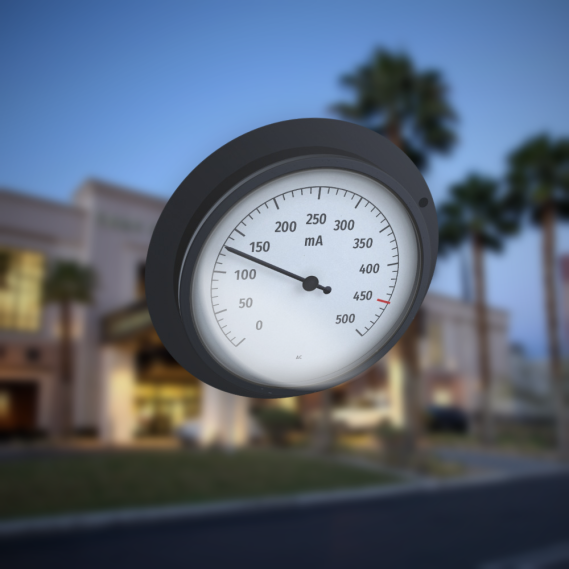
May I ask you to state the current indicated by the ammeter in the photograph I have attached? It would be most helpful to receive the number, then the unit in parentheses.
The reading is 130 (mA)
